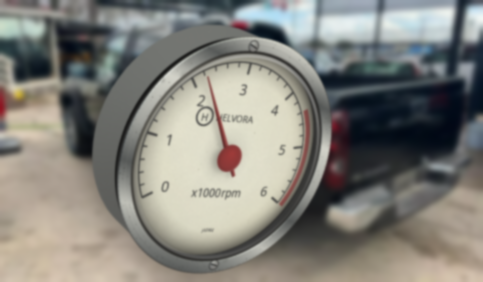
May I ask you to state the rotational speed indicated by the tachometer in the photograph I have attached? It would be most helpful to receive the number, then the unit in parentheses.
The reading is 2200 (rpm)
